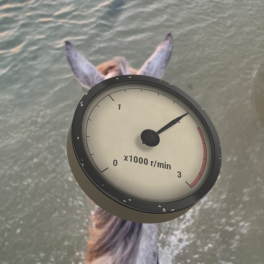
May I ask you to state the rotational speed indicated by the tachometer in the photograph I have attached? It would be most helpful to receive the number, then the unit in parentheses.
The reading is 2000 (rpm)
